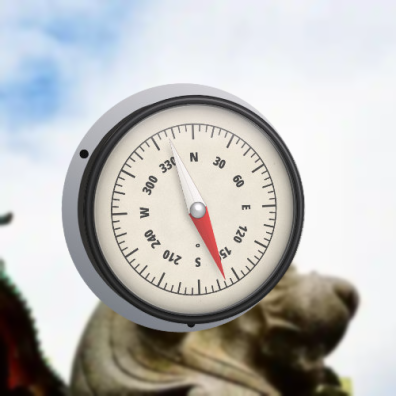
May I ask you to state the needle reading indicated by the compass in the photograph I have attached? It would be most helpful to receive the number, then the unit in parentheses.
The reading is 160 (°)
